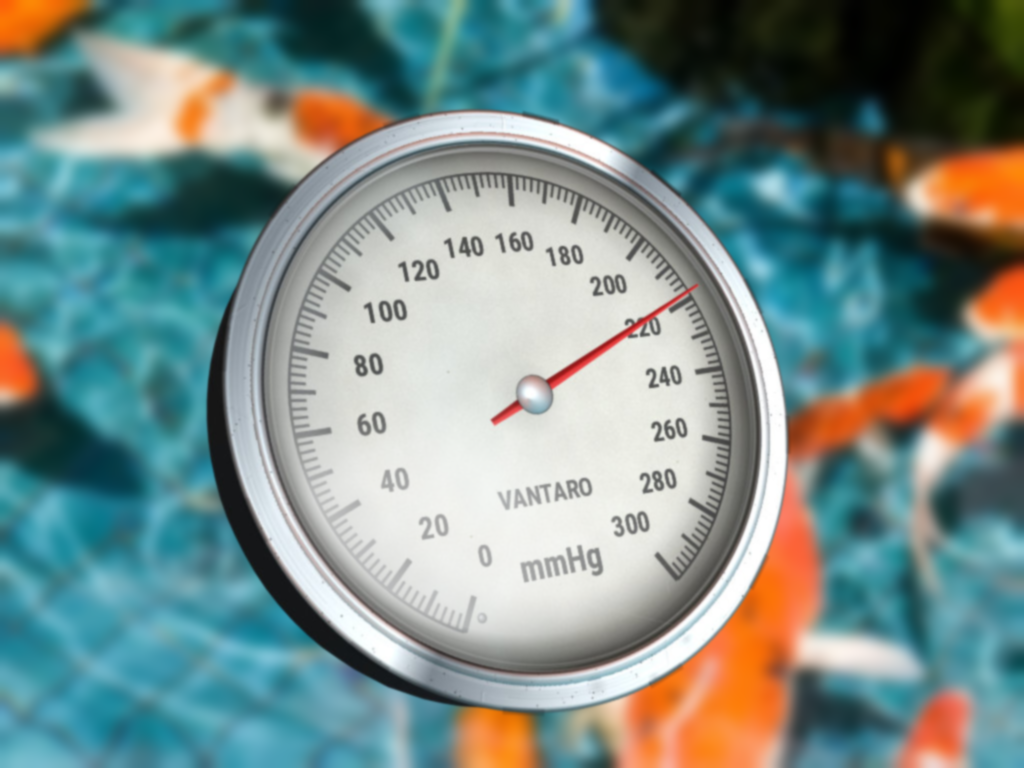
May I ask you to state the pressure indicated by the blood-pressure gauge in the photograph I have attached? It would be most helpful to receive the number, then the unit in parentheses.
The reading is 218 (mmHg)
